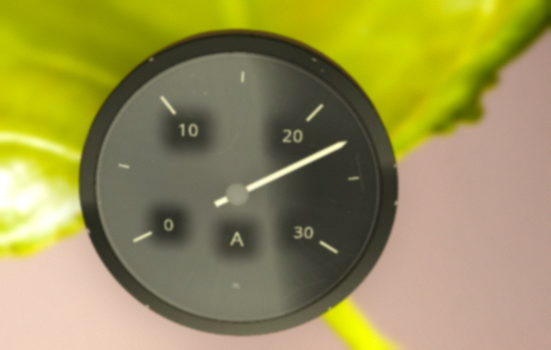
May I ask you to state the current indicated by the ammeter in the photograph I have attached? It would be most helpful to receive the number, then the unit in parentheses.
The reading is 22.5 (A)
